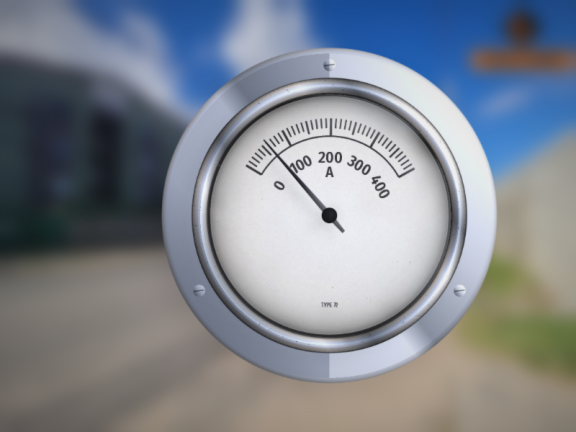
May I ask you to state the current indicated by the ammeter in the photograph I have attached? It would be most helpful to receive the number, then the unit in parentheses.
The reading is 60 (A)
